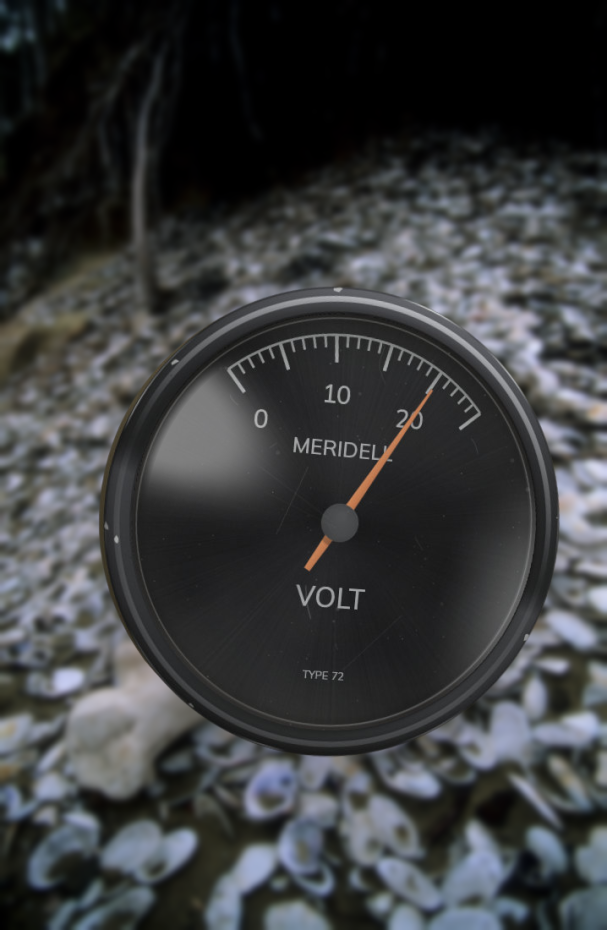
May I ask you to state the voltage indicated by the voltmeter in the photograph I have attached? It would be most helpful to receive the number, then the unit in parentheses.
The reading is 20 (V)
